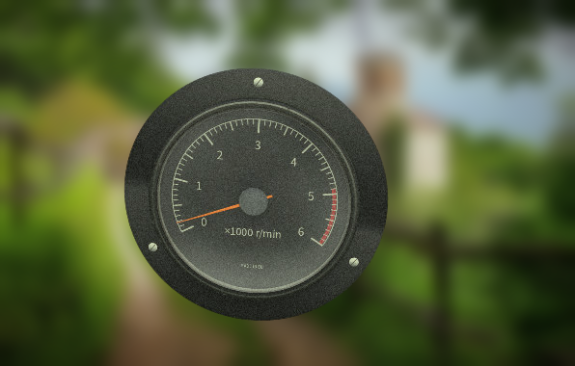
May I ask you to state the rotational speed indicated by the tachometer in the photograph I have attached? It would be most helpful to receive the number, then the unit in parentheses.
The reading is 200 (rpm)
